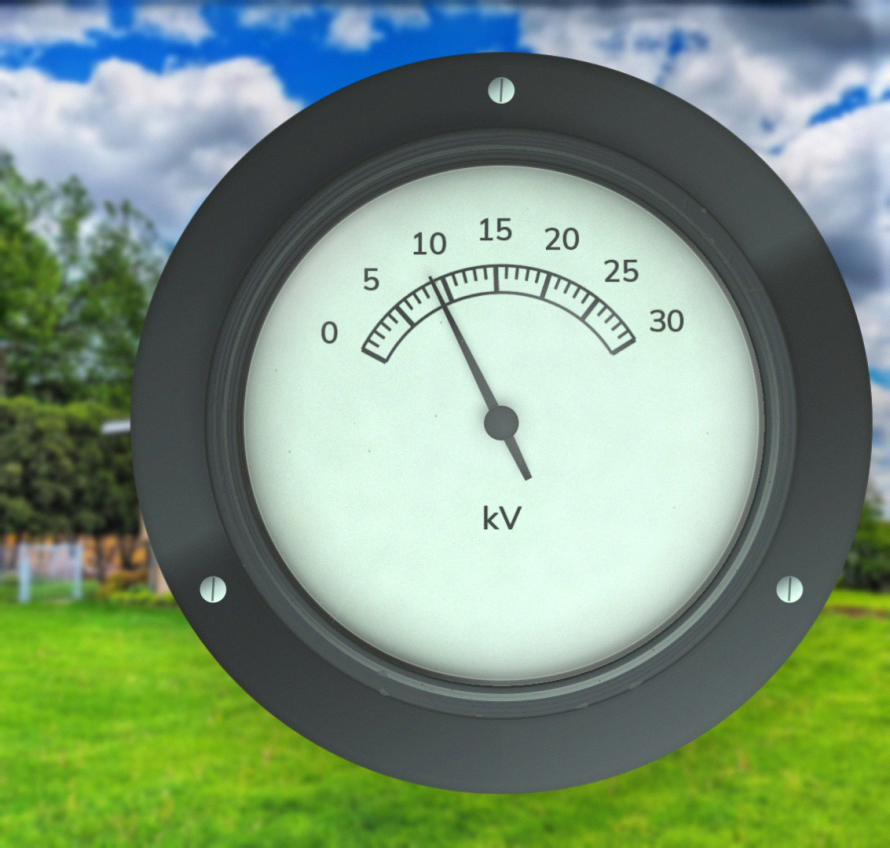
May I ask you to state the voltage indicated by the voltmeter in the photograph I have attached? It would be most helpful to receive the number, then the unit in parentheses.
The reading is 9 (kV)
